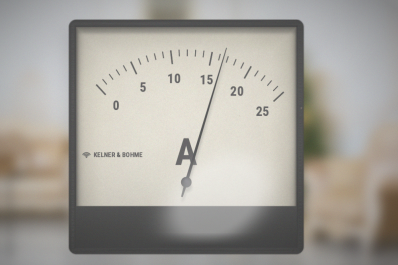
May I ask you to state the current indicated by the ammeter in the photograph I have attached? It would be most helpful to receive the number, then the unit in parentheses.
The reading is 16.5 (A)
